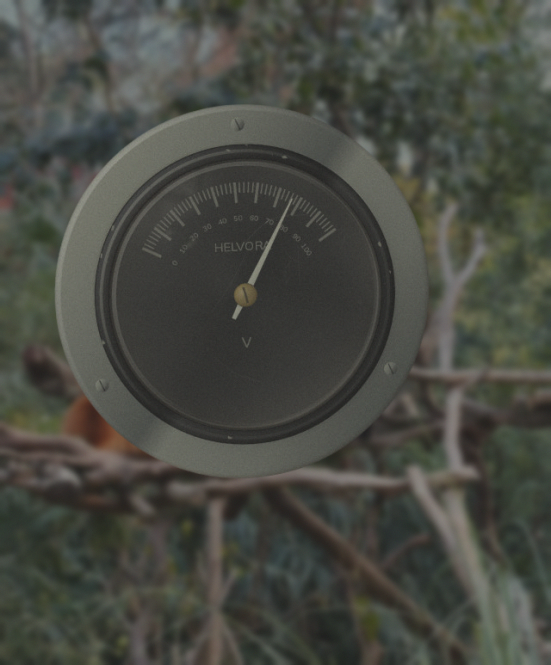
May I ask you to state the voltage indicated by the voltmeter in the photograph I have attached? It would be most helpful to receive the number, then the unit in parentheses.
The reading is 76 (V)
